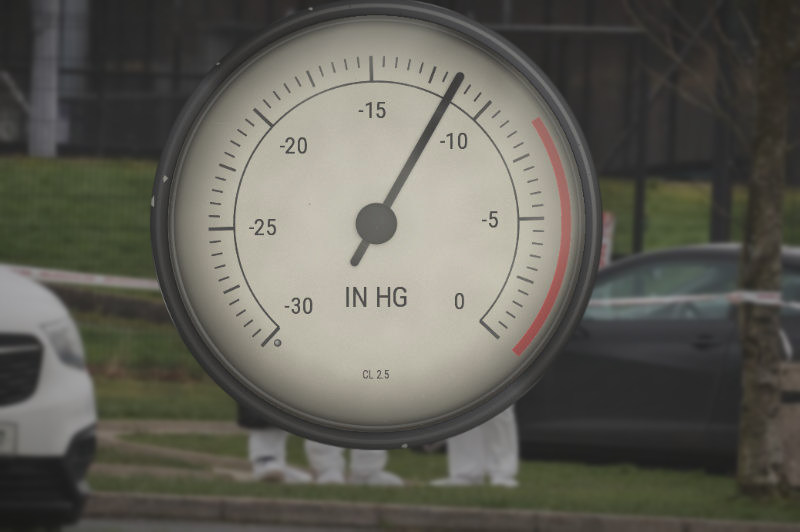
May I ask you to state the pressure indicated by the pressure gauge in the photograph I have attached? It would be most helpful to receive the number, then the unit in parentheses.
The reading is -11.5 (inHg)
